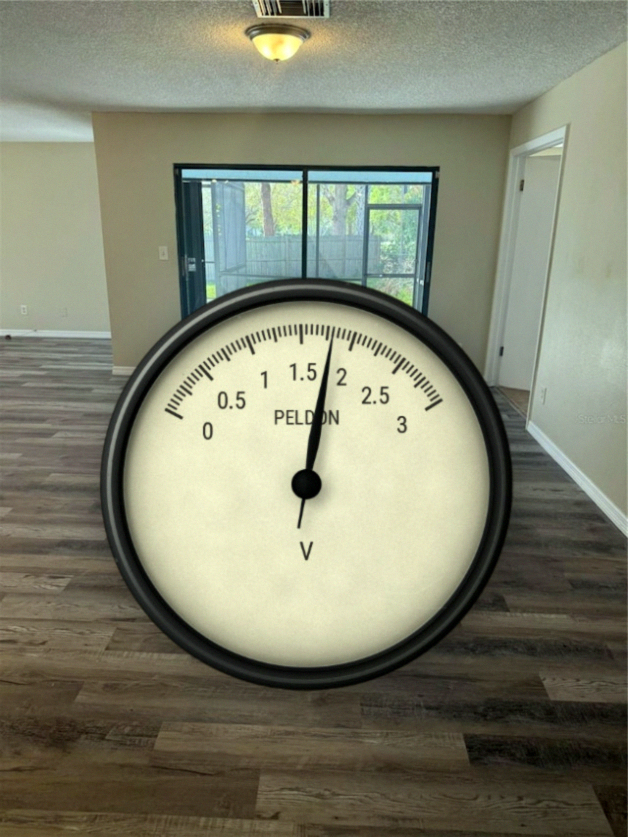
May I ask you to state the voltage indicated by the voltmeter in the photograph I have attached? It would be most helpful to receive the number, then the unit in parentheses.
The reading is 1.8 (V)
